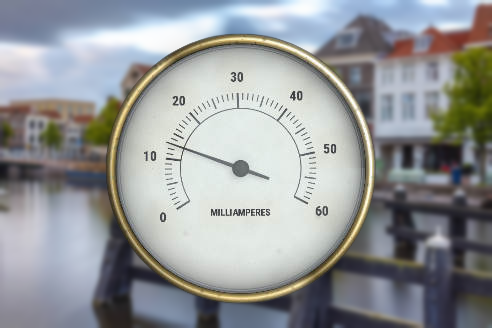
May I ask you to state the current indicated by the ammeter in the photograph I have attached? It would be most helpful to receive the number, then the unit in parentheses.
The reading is 13 (mA)
